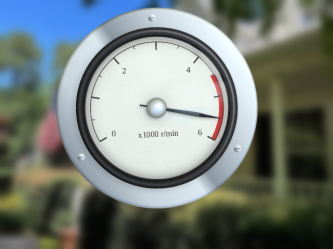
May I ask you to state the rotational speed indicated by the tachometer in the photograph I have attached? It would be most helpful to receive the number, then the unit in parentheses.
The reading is 5500 (rpm)
